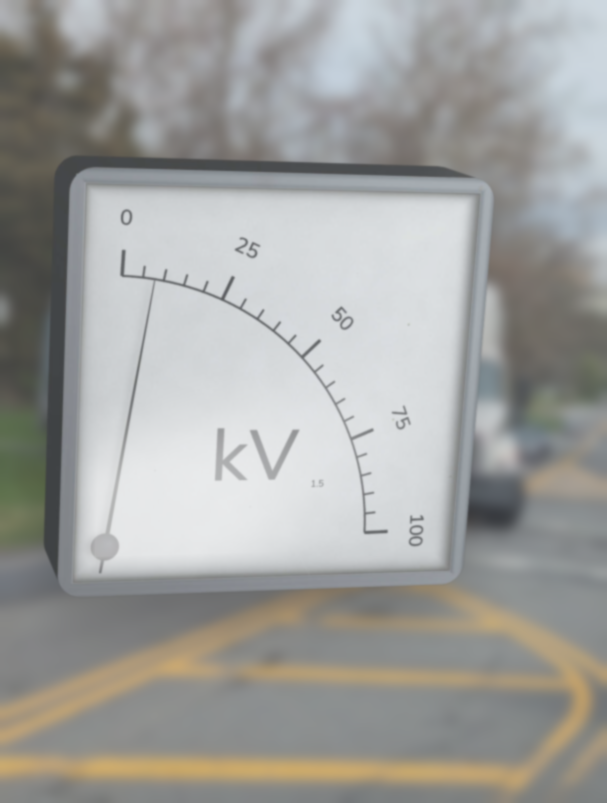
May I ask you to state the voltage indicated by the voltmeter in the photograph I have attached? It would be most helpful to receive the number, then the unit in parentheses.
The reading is 7.5 (kV)
